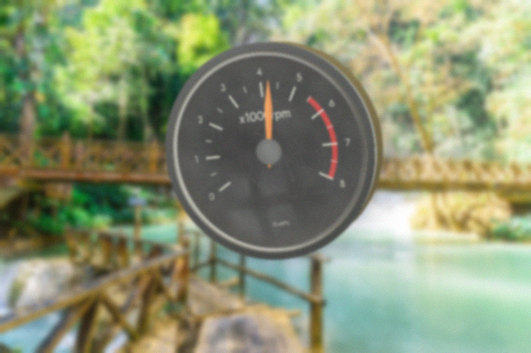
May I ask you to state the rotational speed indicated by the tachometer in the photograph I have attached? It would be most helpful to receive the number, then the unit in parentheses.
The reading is 4250 (rpm)
